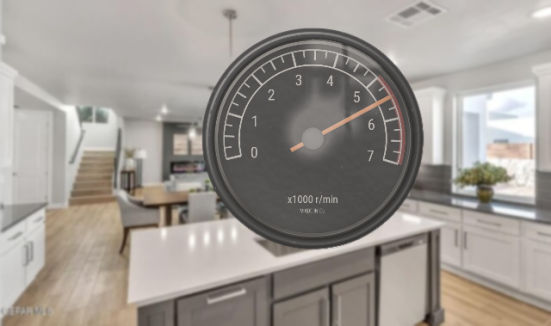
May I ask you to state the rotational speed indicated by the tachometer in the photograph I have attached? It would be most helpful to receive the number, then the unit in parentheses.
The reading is 5500 (rpm)
